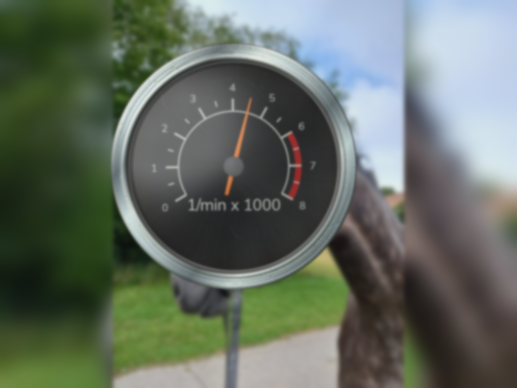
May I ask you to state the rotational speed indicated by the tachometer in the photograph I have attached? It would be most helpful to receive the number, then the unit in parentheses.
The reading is 4500 (rpm)
